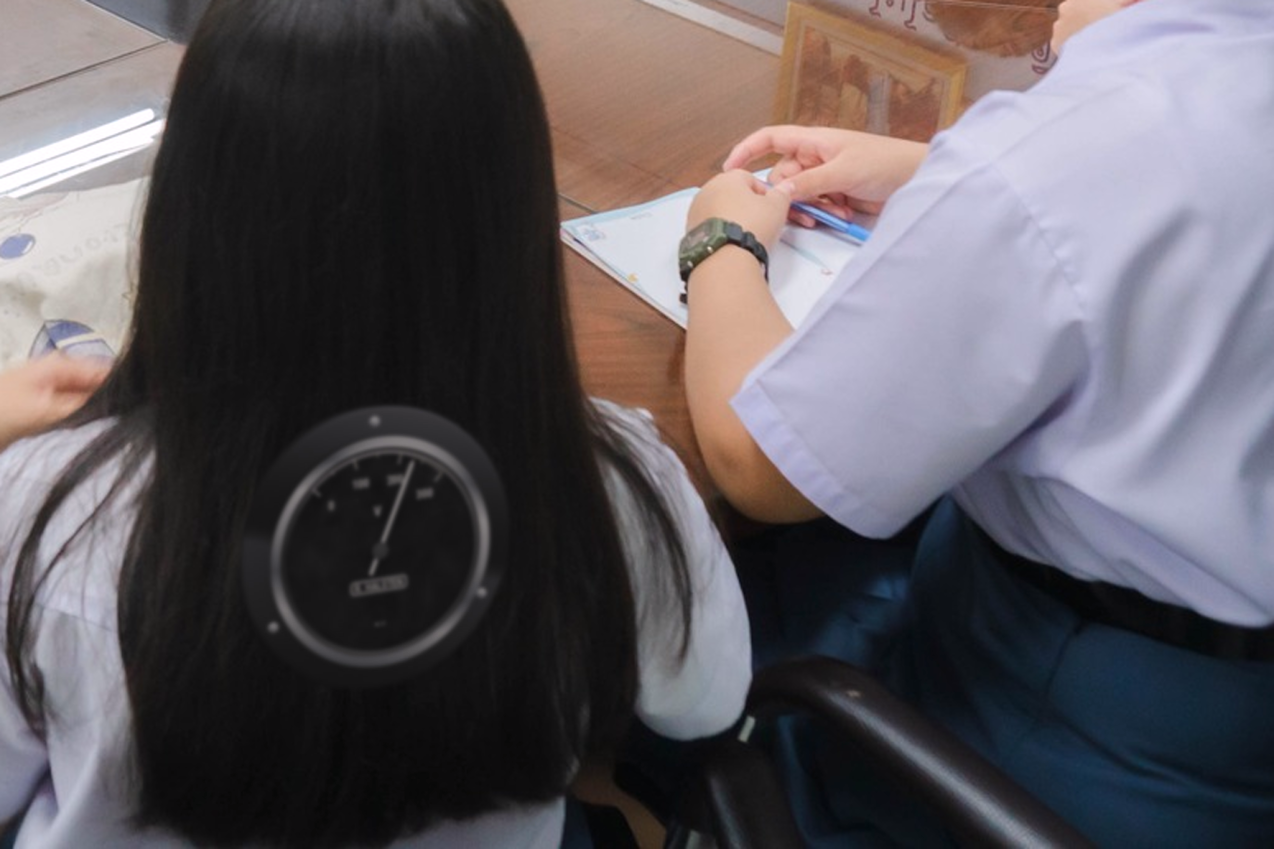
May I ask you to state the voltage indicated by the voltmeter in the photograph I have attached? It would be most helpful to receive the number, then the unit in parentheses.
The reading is 225 (V)
